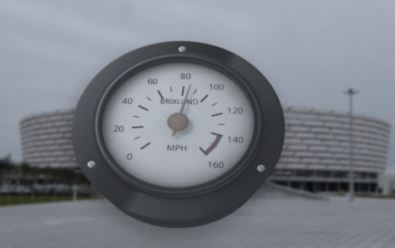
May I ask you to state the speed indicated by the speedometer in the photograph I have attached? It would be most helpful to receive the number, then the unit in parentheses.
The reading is 85 (mph)
